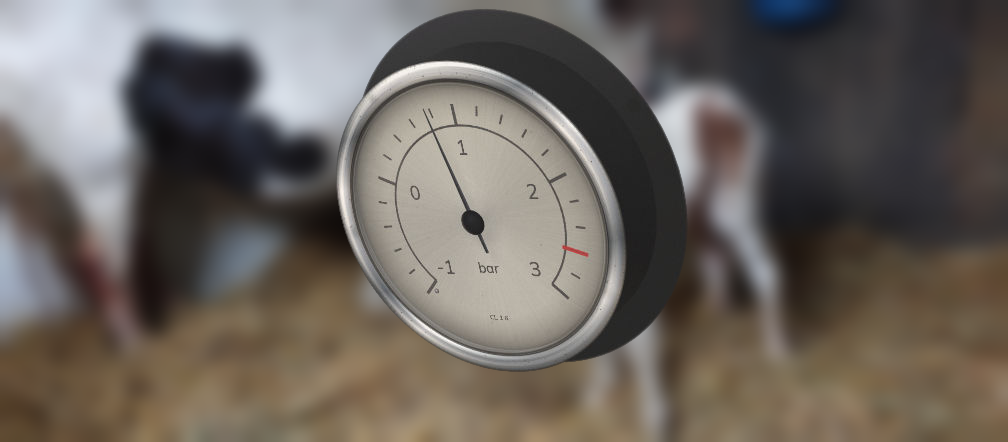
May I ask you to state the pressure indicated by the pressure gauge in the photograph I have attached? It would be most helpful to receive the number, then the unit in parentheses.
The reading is 0.8 (bar)
